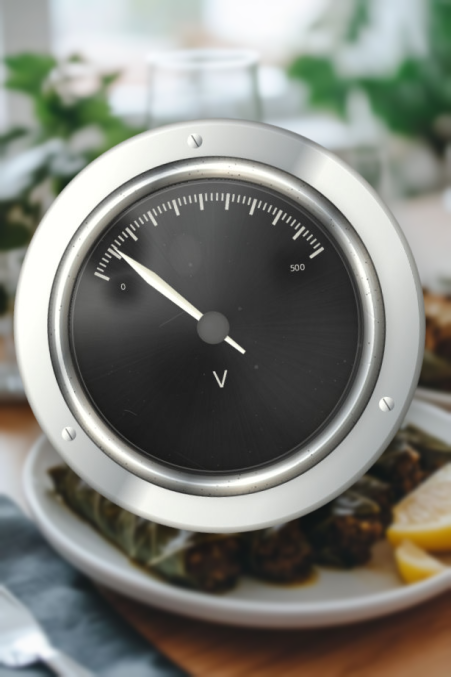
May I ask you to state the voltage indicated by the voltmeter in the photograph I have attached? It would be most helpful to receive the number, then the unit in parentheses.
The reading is 60 (V)
